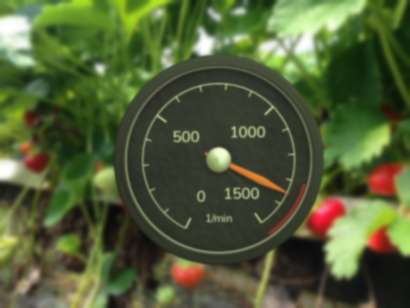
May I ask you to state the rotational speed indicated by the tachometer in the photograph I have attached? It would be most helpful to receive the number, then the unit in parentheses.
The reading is 1350 (rpm)
